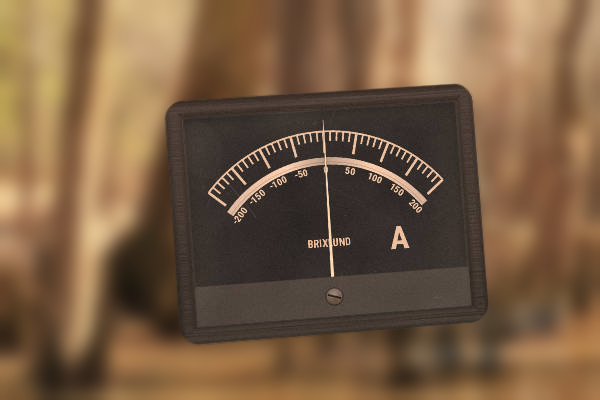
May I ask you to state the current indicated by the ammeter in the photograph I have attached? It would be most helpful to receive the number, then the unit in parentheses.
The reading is 0 (A)
